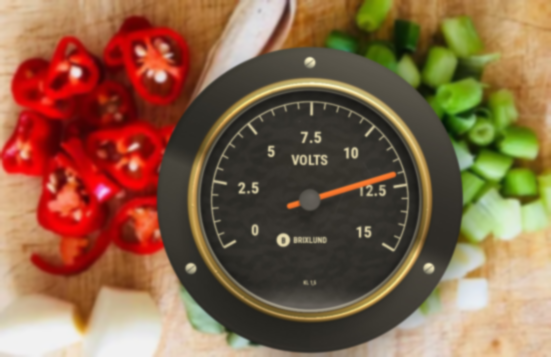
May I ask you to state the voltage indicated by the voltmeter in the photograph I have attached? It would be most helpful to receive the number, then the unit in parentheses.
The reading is 12 (V)
